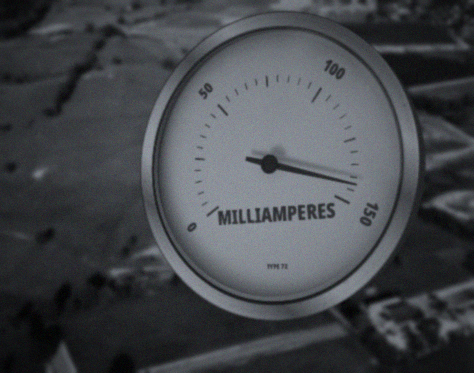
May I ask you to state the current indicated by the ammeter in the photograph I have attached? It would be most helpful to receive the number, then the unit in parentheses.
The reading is 142.5 (mA)
